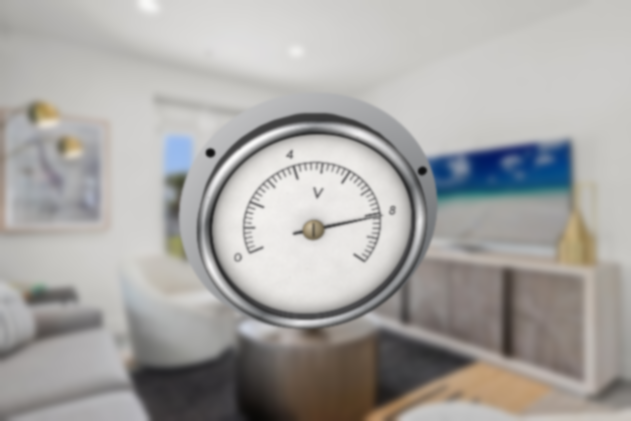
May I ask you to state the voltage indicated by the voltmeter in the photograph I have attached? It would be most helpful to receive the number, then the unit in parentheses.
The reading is 8 (V)
